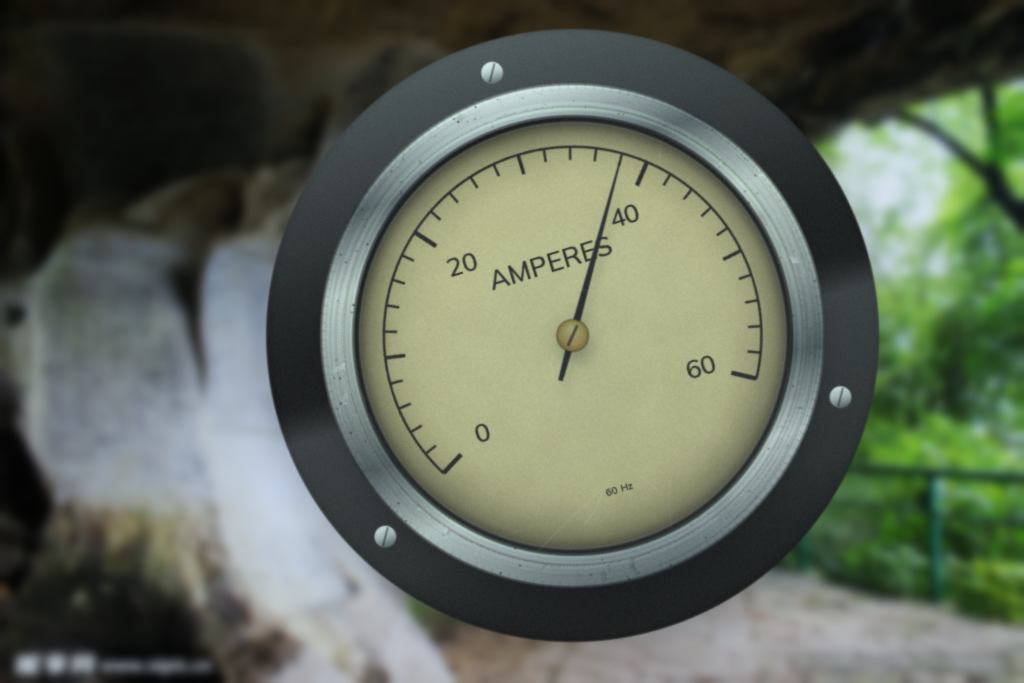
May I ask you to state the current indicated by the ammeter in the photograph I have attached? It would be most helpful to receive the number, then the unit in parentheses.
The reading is 38 (A)
